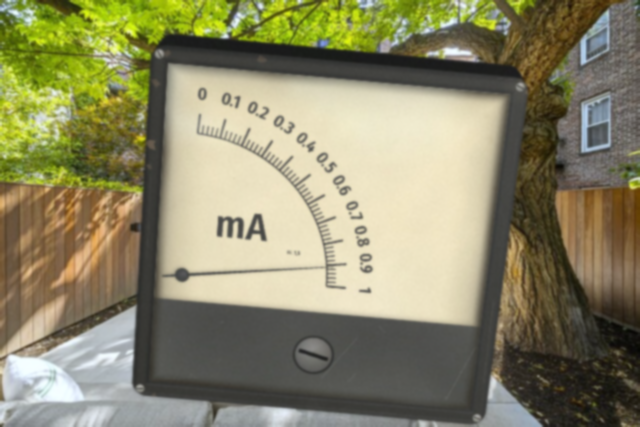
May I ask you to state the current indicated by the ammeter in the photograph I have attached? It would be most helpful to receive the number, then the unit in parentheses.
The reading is 0.9 (mA)
